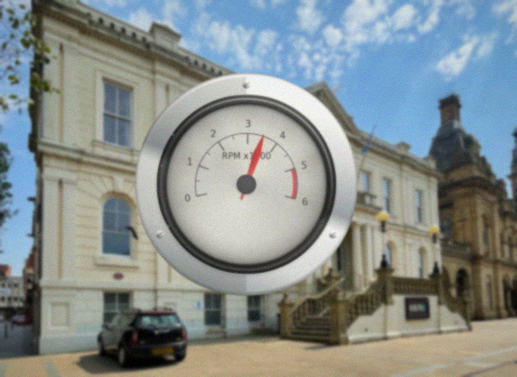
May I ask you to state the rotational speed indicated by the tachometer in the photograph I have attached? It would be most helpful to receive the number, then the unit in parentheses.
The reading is 3500 (rpm)
